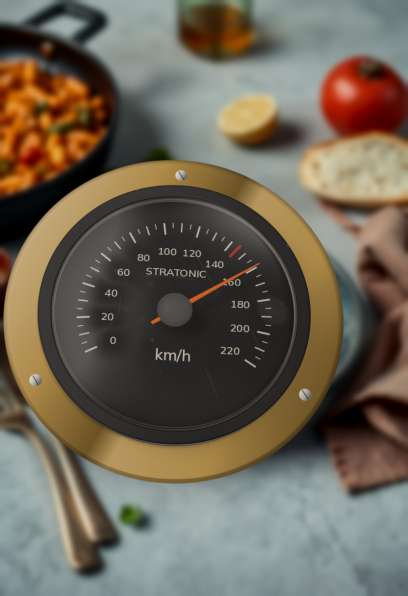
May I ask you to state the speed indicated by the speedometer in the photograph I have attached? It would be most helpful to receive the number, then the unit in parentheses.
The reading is 160 (km/h)
